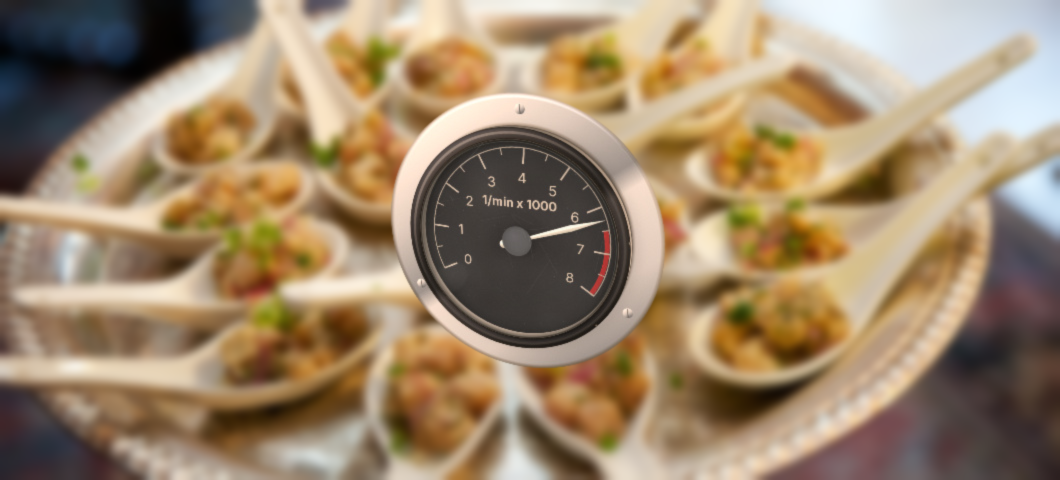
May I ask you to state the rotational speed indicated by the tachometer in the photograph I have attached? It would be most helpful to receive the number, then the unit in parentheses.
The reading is 6250 (rpm)
